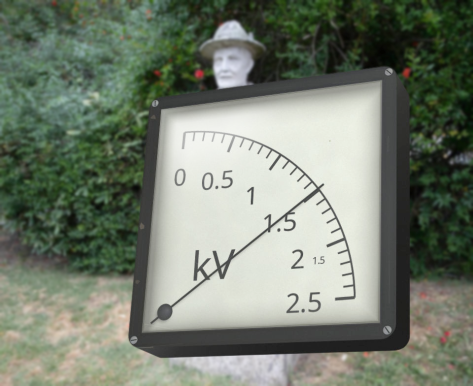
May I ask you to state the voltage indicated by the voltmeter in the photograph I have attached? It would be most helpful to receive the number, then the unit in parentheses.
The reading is 1.5 (kV)
